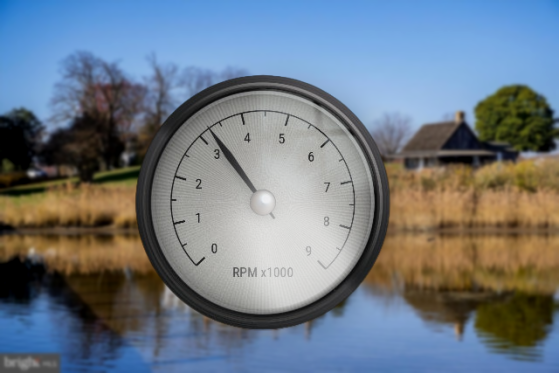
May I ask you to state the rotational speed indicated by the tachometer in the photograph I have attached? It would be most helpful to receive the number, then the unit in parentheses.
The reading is 3250 (rpm)
